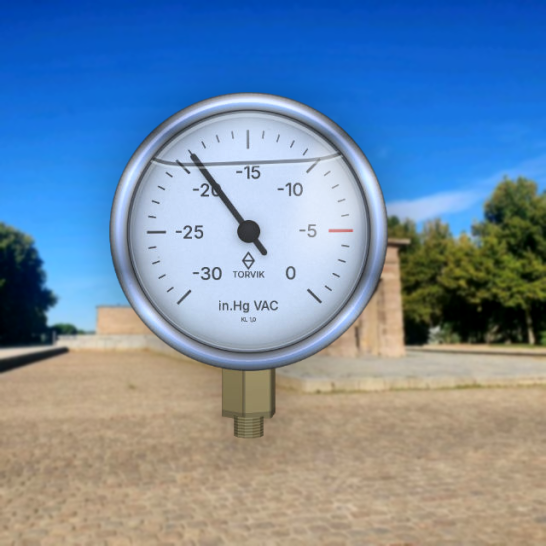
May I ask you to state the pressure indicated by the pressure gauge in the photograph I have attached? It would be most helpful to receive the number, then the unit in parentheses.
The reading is -19 (inHg)
